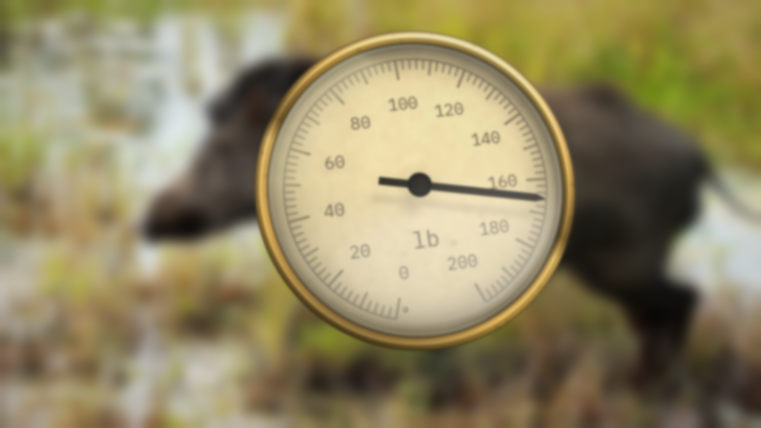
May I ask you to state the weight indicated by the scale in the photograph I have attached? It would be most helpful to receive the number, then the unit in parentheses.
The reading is 166 (lb)
